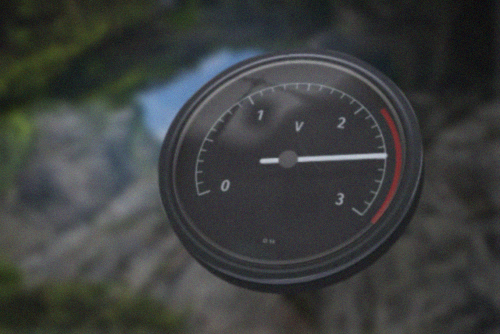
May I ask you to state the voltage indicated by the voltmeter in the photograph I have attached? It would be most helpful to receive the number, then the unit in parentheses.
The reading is 2.5 (V)
